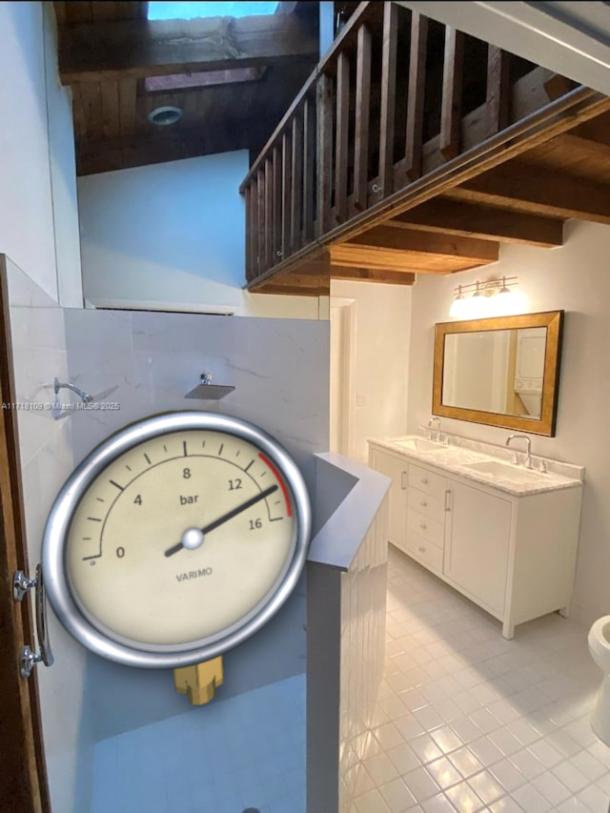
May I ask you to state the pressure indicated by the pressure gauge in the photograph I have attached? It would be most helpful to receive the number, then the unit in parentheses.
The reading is 14 (bar)
